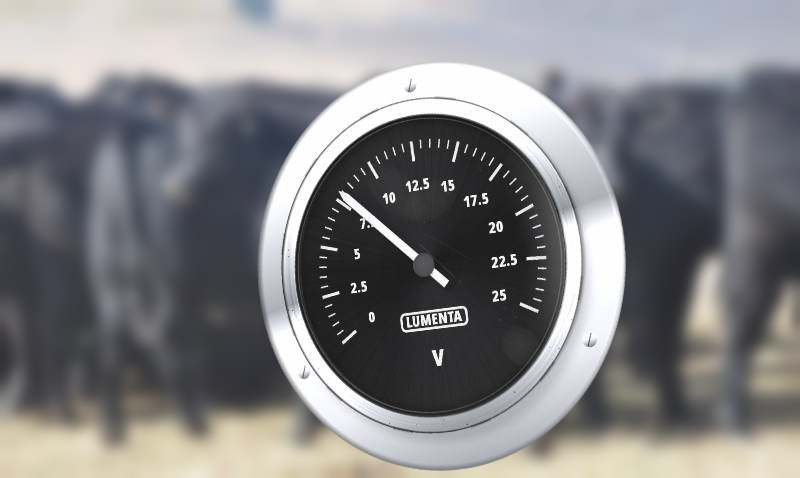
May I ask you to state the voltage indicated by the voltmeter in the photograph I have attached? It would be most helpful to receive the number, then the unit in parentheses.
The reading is 8 (V)
